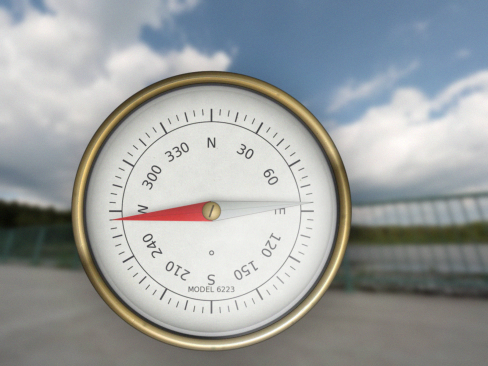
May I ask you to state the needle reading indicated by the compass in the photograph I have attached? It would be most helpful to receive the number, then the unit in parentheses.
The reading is 265 (°)
